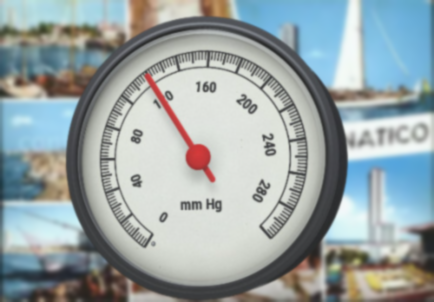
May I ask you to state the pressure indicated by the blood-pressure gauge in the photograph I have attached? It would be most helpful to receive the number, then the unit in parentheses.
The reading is 120 (mmHg)
